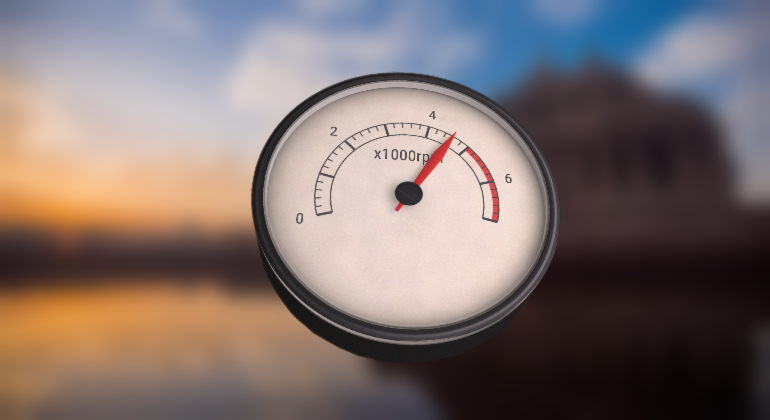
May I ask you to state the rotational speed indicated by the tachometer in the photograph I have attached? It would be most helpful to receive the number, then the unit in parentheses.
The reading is 4600 (rpm)
